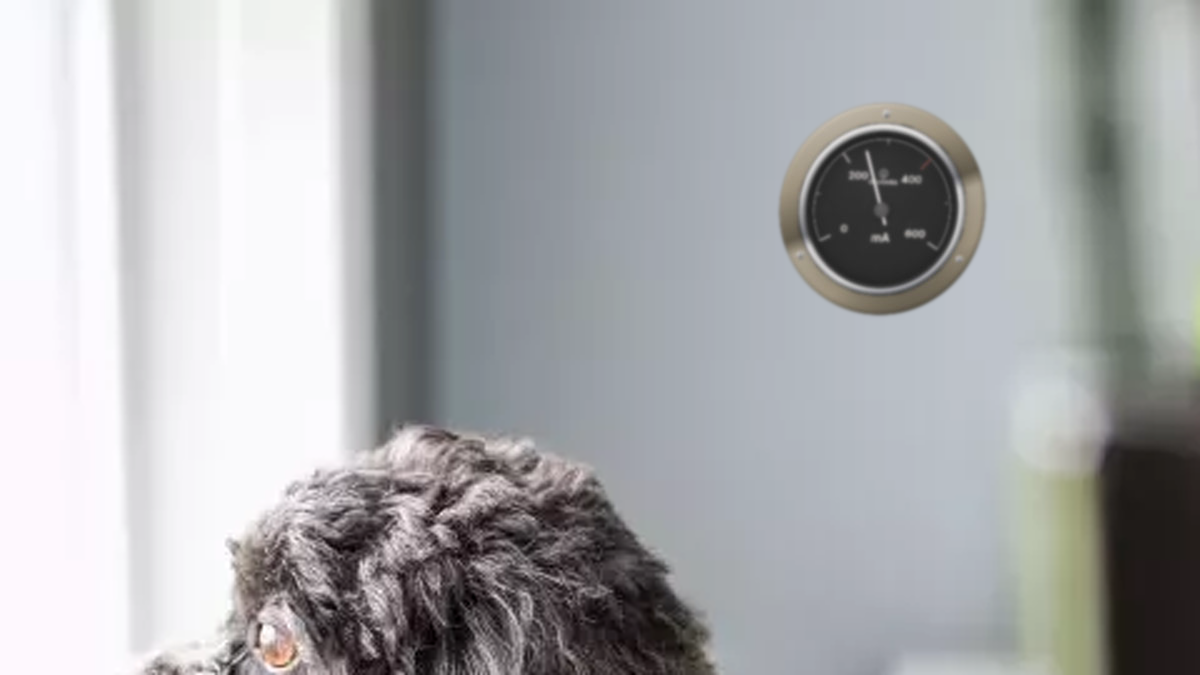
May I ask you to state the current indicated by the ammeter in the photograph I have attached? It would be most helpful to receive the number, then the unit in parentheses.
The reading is 250 (mA)
